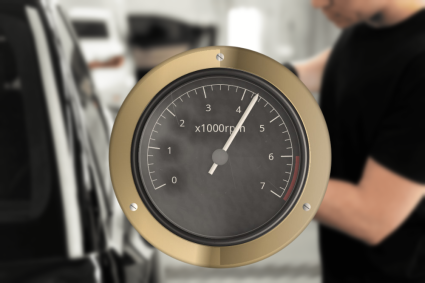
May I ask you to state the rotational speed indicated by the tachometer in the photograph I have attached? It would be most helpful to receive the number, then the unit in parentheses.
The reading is 4300 (rpm)
